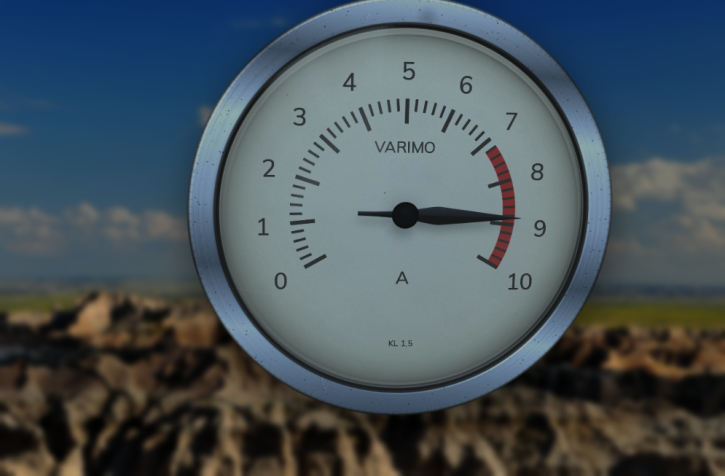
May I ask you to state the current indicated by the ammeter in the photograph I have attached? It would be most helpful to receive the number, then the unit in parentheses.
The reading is 8.8 (A)
